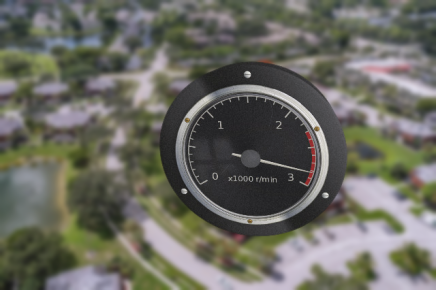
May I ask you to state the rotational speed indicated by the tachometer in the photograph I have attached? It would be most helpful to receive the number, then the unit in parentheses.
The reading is 2800 (rpm)
